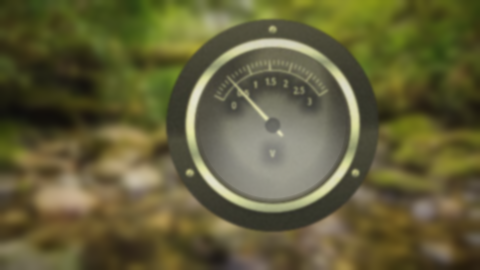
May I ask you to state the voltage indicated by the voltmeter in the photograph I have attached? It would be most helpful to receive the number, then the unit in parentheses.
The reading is 0.5 (V)
